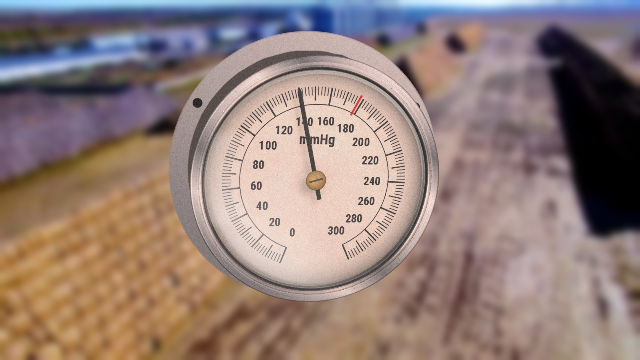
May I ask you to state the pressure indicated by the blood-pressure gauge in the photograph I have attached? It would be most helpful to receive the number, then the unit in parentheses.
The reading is 140 (mmHg)
